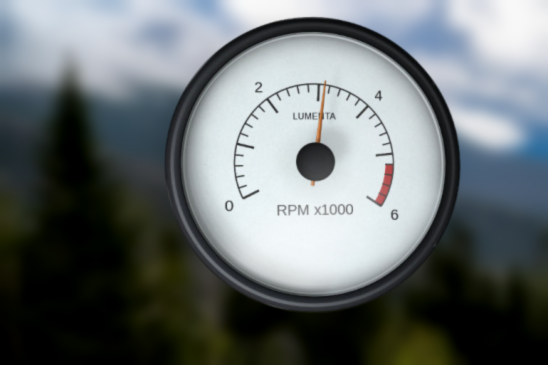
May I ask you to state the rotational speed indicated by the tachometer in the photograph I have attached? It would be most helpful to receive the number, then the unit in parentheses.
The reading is 3100 (rpm)
